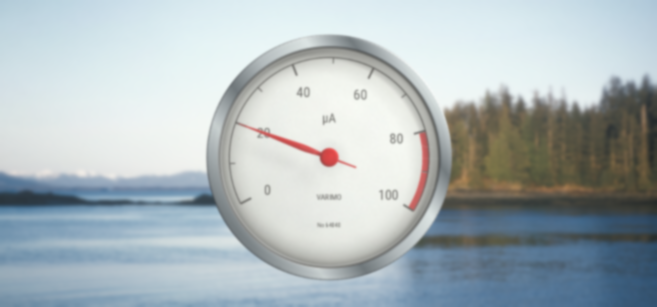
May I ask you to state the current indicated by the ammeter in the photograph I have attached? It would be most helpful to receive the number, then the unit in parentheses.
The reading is 20 (µA)
